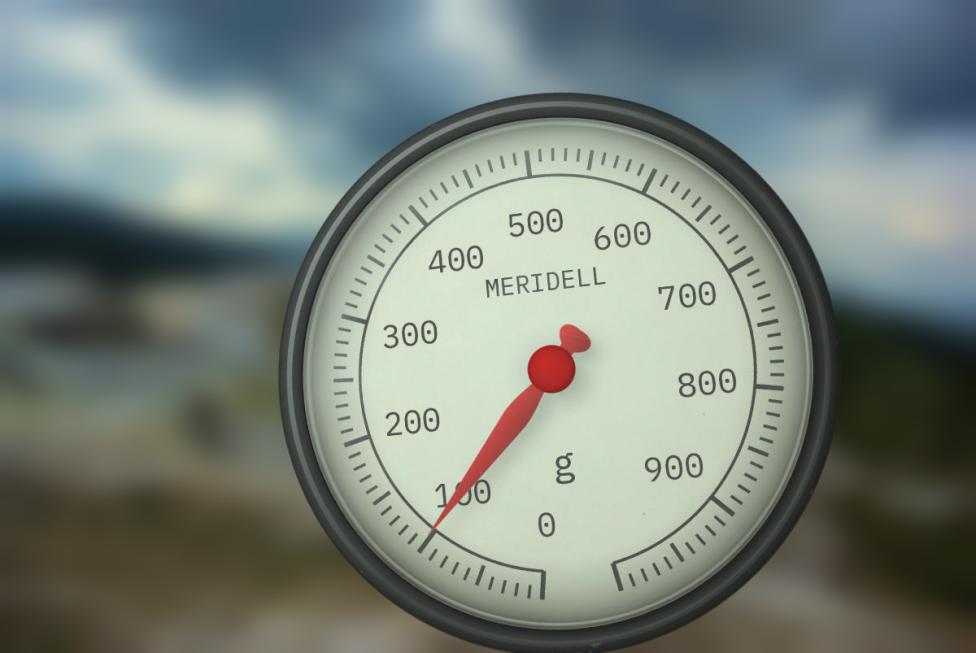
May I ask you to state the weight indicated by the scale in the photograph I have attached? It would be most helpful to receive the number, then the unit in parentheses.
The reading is 100 (g)
